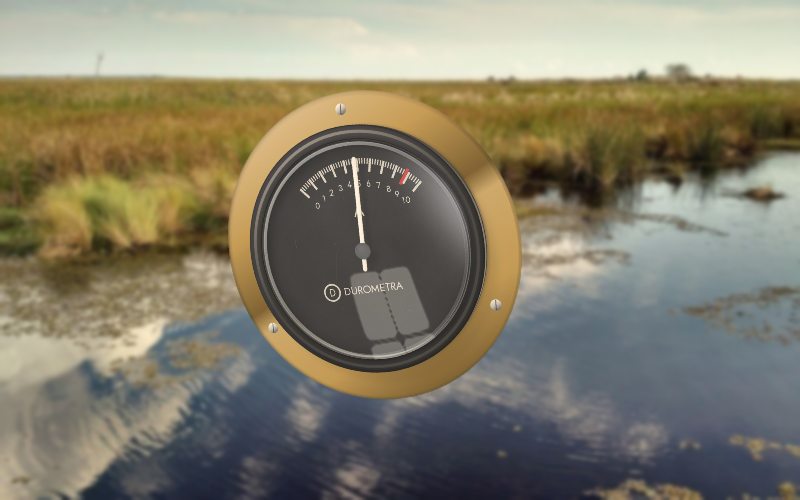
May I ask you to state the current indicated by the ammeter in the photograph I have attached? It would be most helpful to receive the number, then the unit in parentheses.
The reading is 5 (A)
